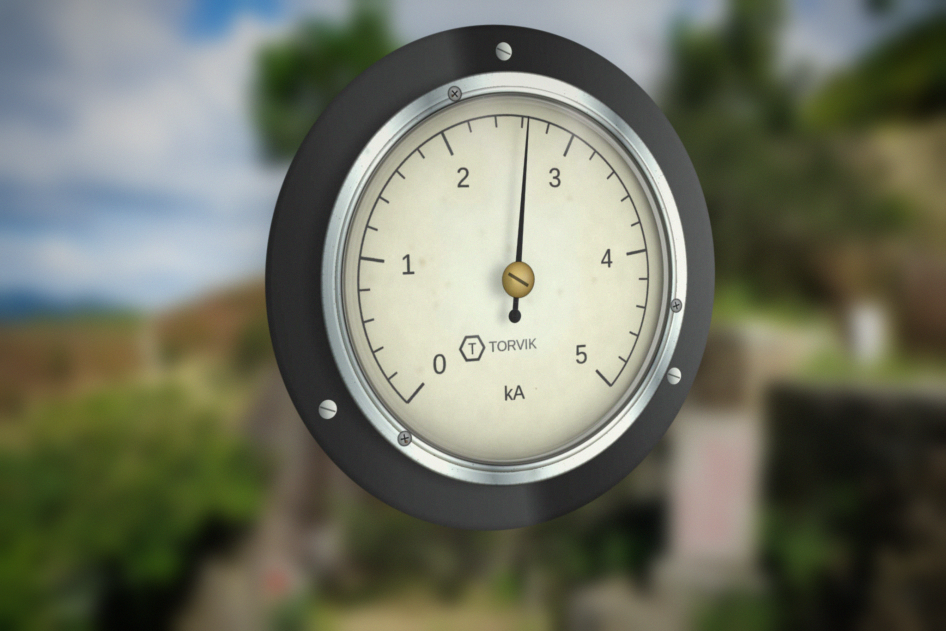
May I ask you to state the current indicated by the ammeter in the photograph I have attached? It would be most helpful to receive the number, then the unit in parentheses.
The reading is 2.6 (kA)
